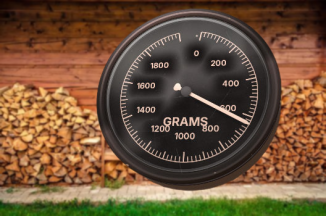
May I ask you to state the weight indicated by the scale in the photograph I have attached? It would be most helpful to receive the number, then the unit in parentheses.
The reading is 640 (g)
